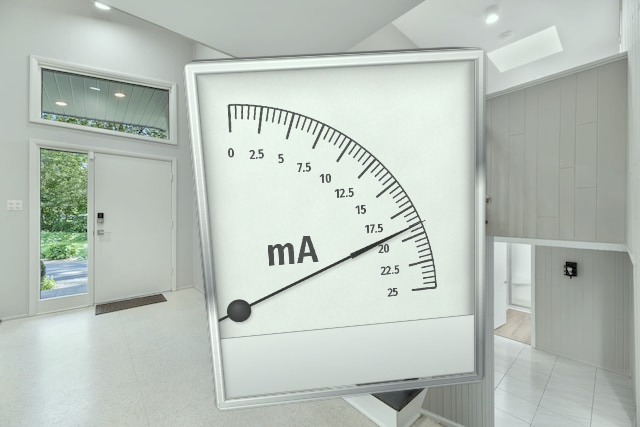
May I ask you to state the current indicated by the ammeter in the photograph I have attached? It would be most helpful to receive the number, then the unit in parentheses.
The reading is 19 (mA)
